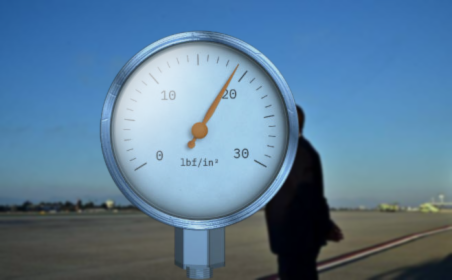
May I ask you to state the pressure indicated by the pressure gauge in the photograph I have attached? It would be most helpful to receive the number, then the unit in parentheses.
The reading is 19 (psi)
